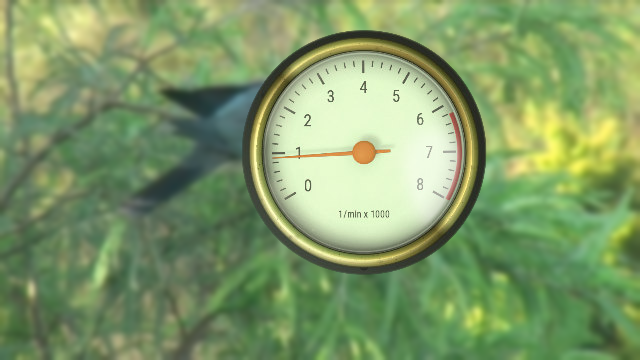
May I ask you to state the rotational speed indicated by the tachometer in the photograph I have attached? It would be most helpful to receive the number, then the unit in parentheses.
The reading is 900 (rpm)
